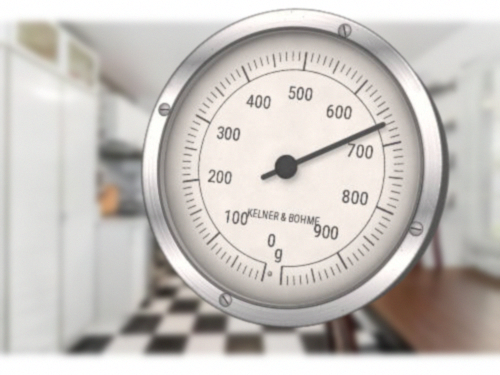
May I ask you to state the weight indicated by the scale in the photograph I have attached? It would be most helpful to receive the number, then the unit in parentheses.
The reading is 670 (g)
